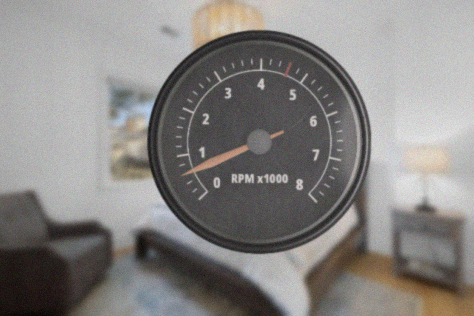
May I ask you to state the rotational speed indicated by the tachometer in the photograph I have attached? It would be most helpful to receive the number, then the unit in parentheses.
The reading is 600 (rpm)
